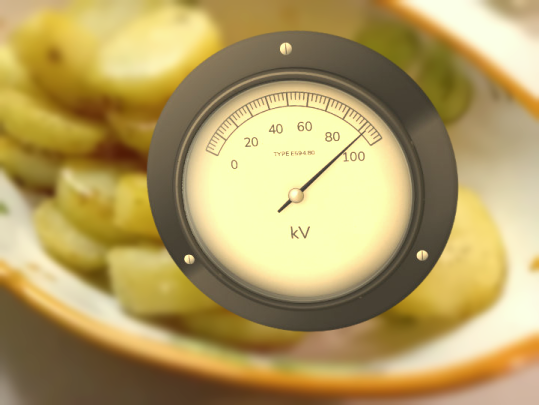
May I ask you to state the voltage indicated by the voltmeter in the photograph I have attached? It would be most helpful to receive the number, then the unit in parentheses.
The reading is 92 (kV)
